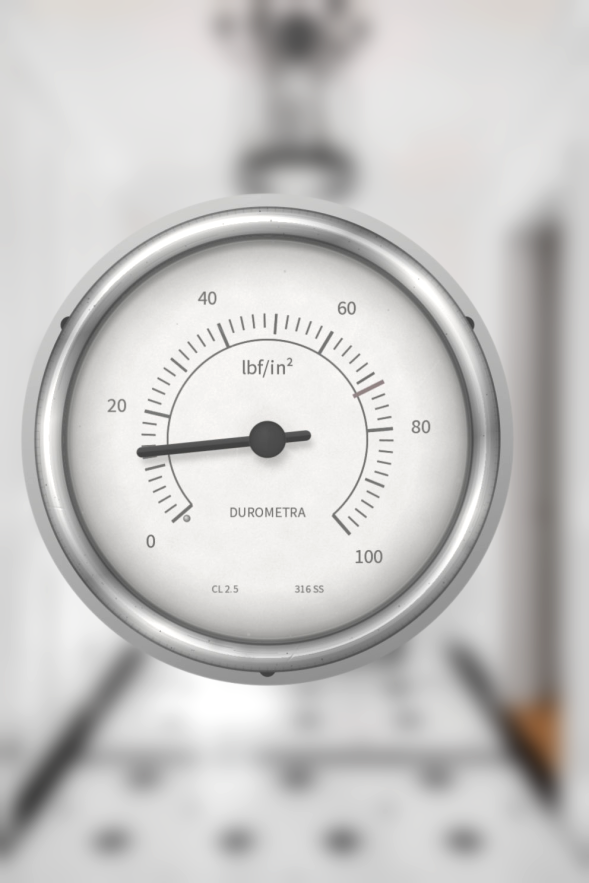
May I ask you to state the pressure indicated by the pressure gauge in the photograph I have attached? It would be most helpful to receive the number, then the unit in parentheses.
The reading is 13 (psi)
